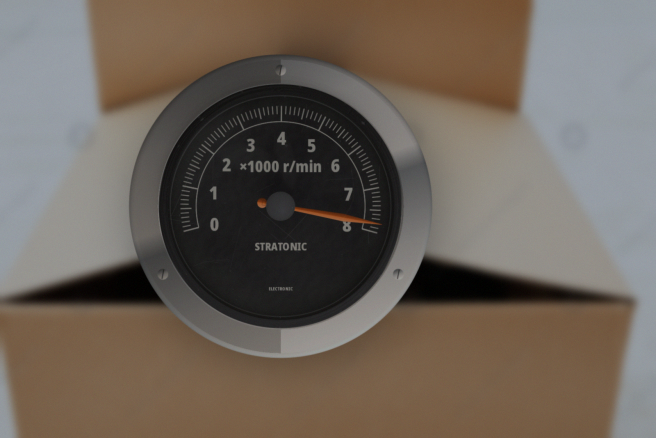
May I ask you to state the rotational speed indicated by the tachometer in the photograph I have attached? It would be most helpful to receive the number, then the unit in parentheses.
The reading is 7800 (rpm)
